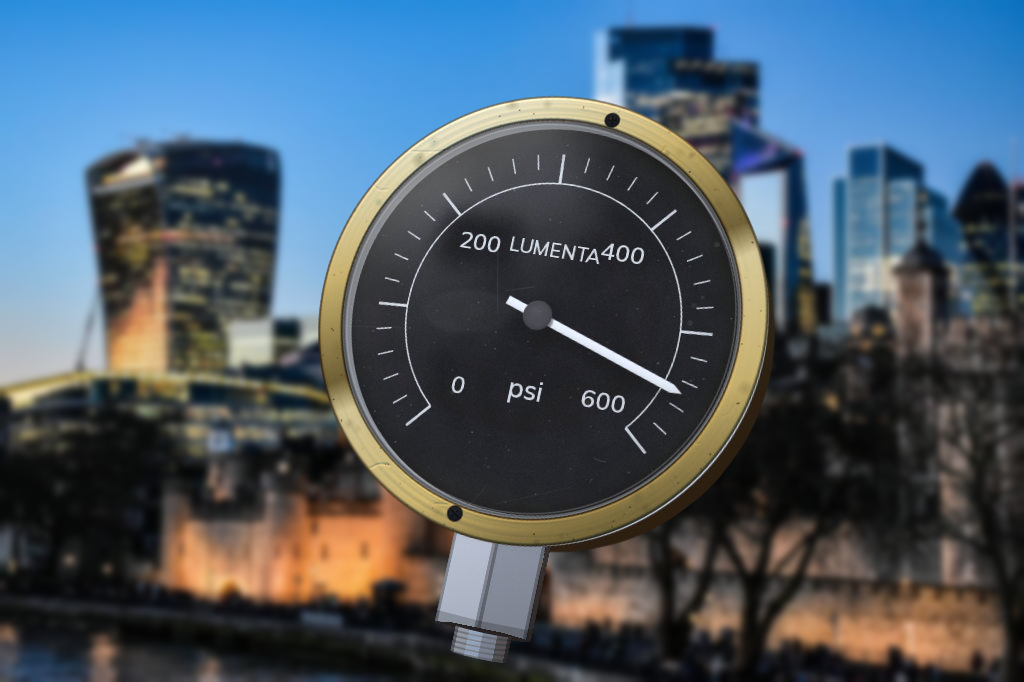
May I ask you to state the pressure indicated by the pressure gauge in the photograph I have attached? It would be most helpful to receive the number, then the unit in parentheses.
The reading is 550 (psi)
